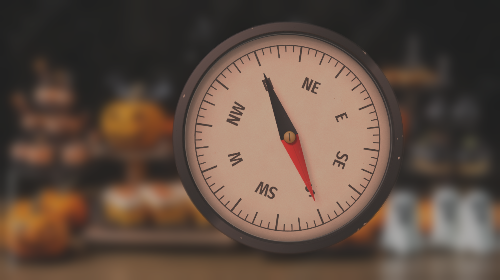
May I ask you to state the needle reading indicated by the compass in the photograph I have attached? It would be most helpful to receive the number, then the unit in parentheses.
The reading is 180 (°)
